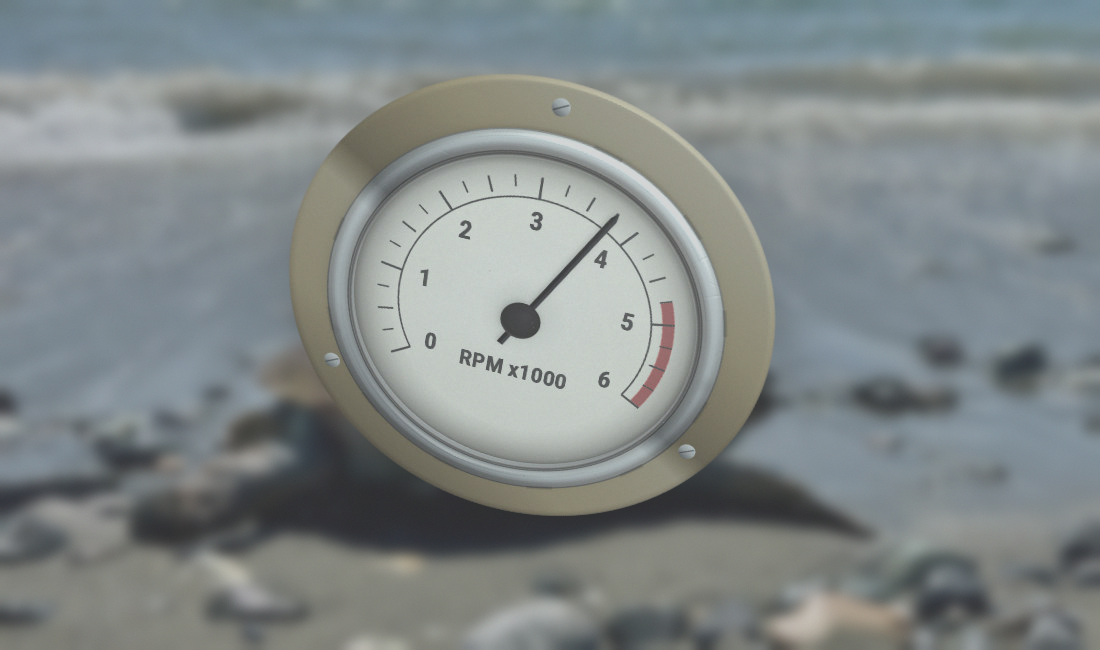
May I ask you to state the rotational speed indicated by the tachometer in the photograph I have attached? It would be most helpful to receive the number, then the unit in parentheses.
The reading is 3750 (rpm)
